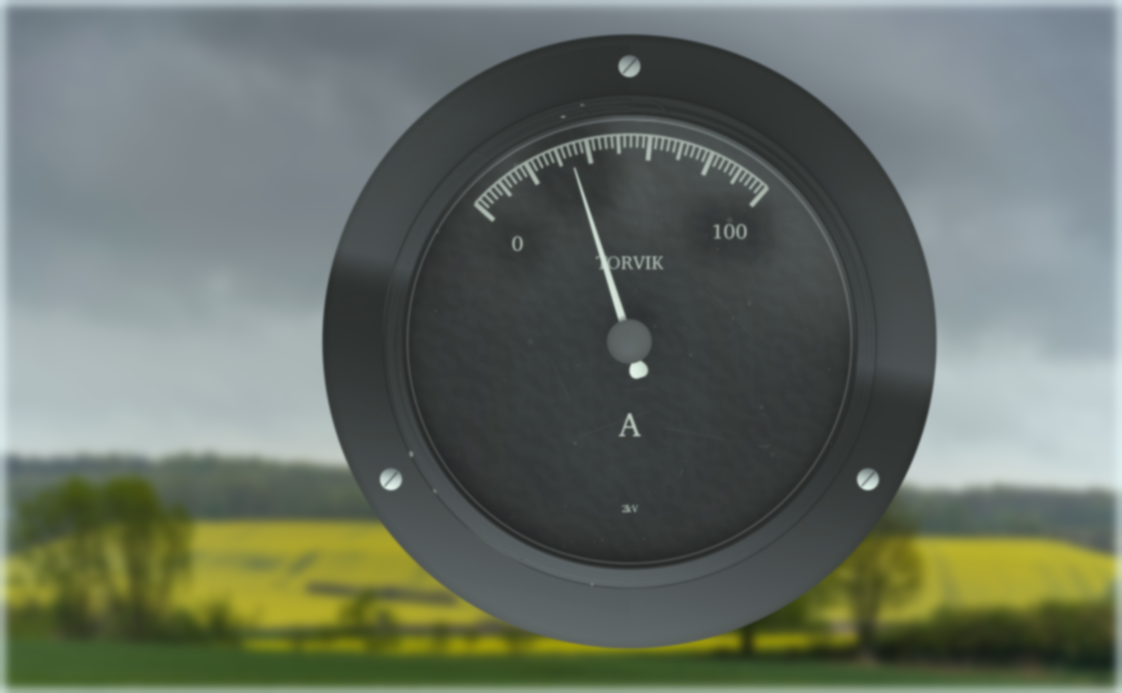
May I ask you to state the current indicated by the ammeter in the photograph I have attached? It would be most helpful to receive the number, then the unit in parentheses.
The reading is 34 (A)
